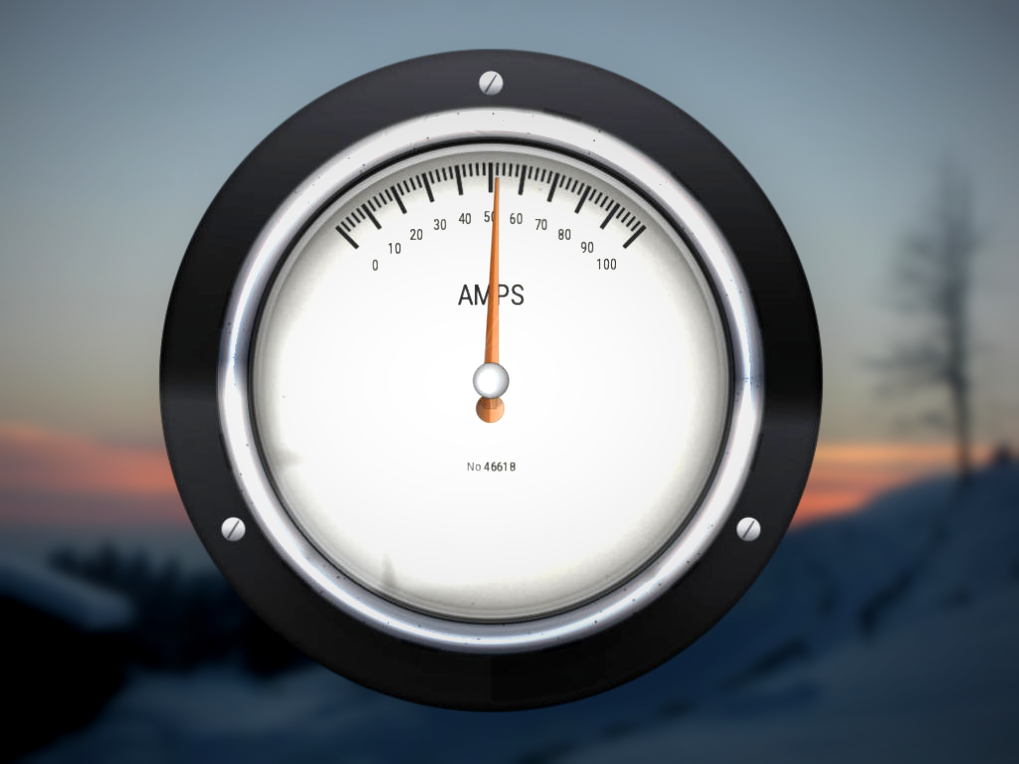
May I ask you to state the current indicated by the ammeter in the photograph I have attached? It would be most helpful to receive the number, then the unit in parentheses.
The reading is 52 (A)
